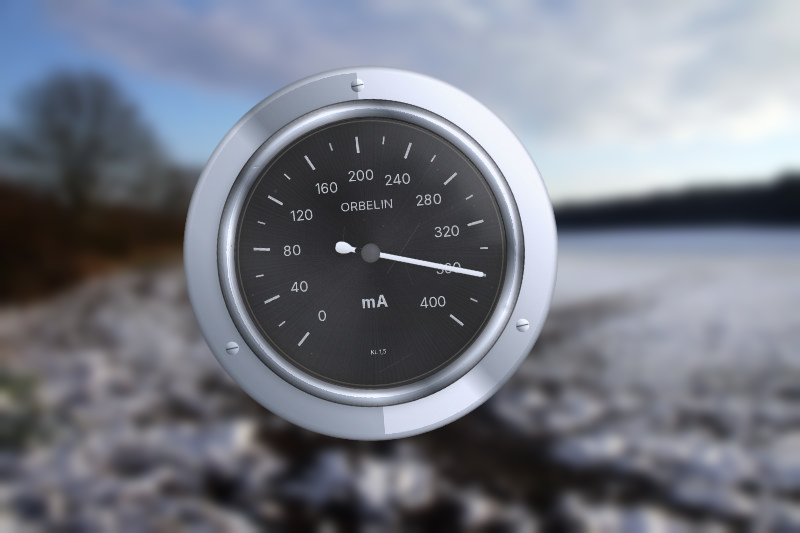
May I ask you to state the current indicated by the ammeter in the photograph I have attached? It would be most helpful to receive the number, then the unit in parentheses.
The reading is 360 (mA)
